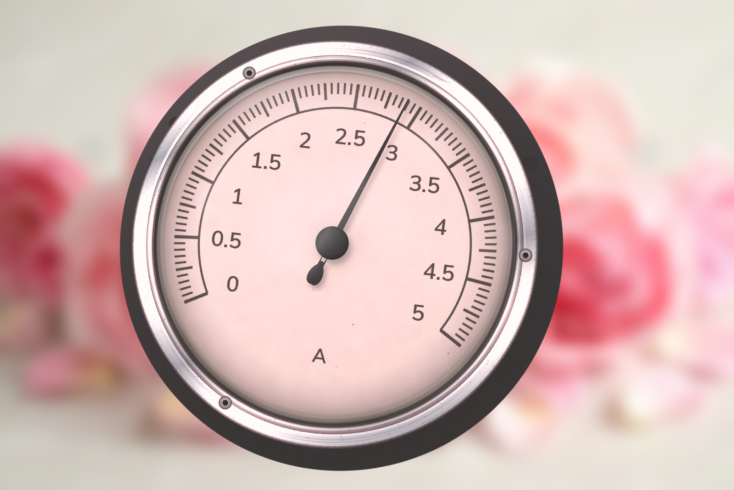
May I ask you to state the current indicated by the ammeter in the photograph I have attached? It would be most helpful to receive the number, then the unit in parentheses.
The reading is 2.9 (A)
